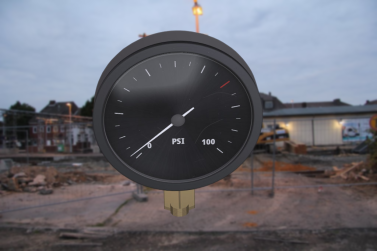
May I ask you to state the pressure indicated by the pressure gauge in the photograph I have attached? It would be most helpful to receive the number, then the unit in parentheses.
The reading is 2.5 (psi)
